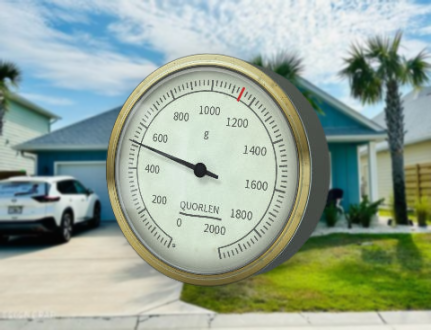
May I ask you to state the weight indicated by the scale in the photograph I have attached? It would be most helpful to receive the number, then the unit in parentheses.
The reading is 520 (g)
